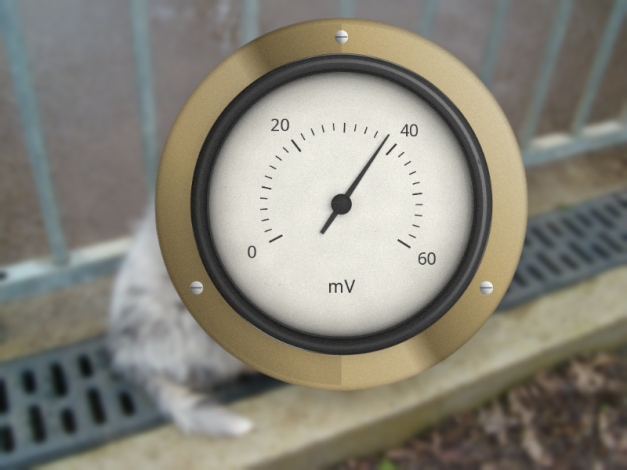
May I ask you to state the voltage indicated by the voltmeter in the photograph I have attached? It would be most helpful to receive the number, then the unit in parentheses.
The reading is 38 (mV)
